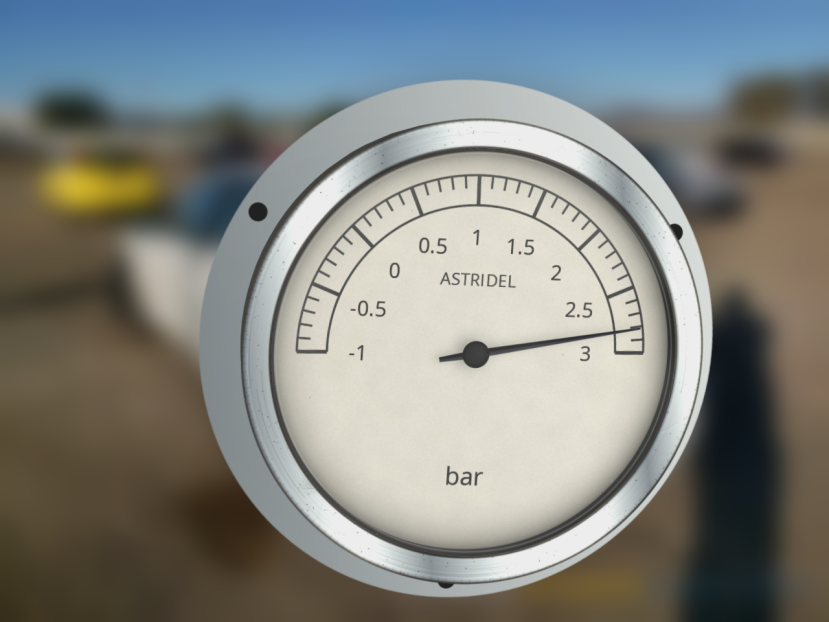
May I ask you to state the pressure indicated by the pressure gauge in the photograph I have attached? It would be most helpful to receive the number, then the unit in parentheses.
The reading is 2.8 (bar)
